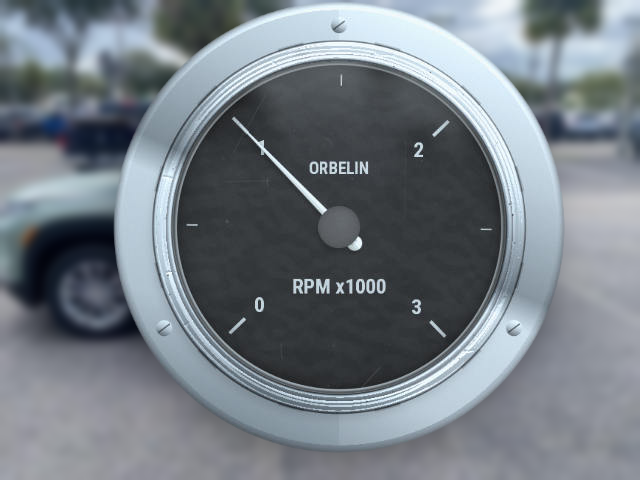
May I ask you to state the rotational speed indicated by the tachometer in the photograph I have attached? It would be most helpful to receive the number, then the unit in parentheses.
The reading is 1000 (rpm)
